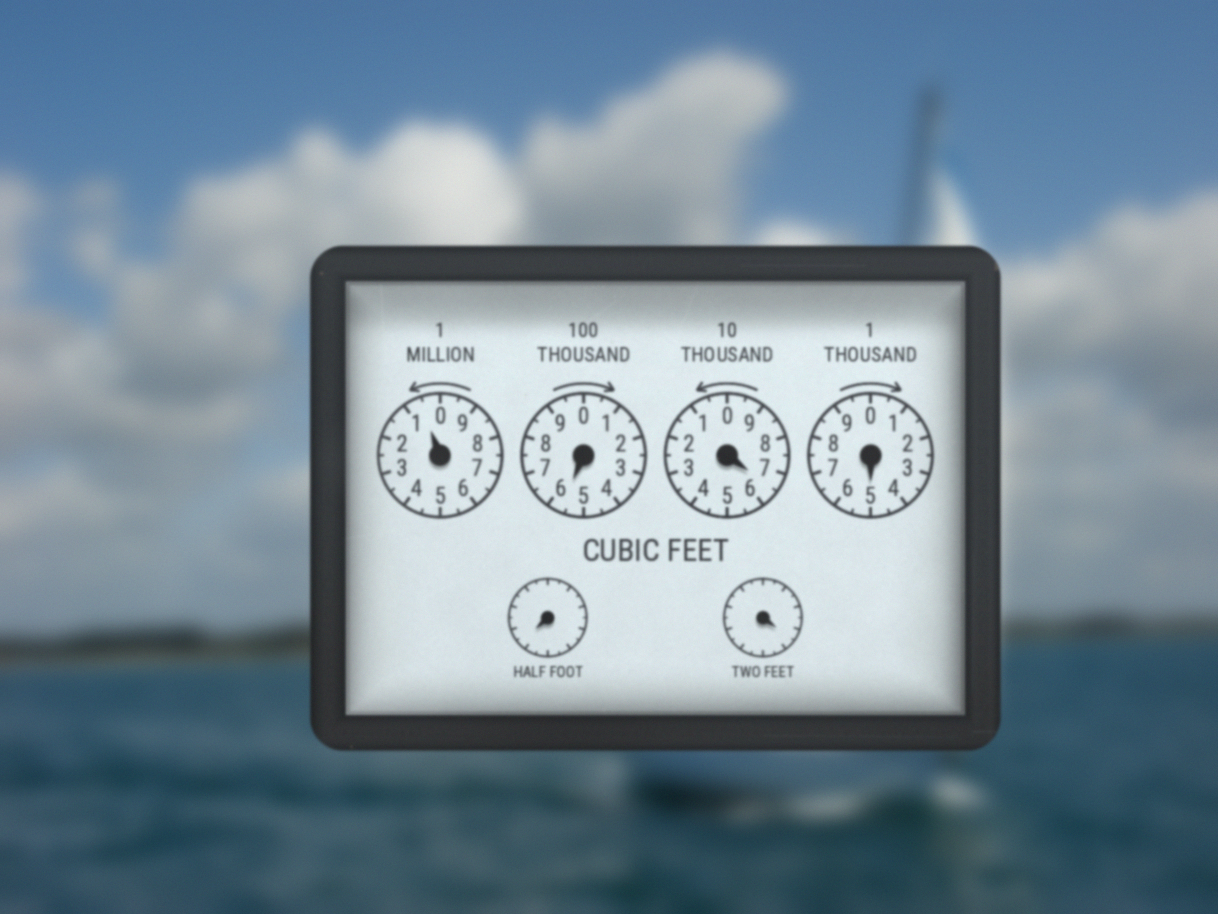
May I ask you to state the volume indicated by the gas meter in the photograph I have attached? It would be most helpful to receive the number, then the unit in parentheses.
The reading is 56500 (ft³)
